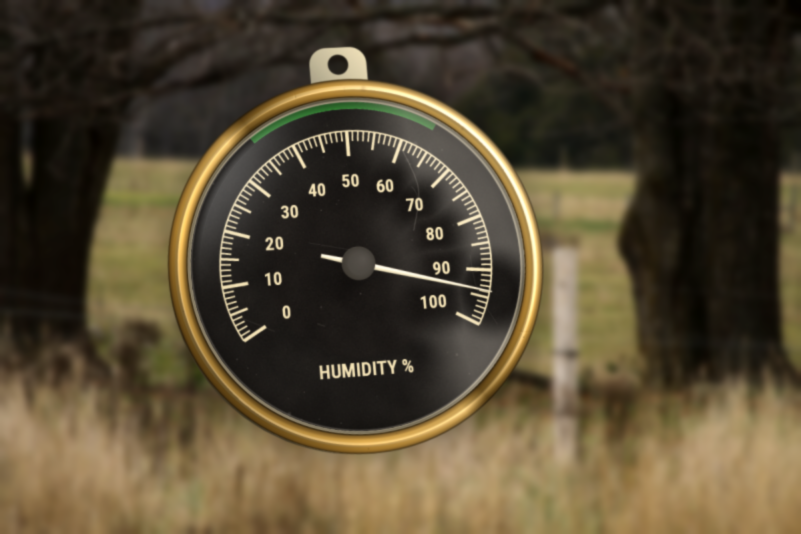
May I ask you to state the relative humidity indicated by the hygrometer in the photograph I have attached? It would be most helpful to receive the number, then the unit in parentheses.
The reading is 94 (%)
